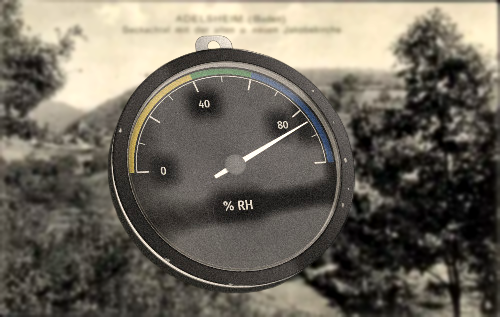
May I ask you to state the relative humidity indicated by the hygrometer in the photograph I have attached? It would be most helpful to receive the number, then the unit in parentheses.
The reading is 85 (%)
